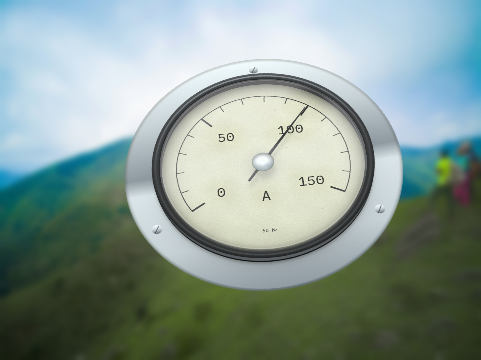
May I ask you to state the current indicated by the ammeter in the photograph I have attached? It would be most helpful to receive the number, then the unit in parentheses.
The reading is 100 (A)
